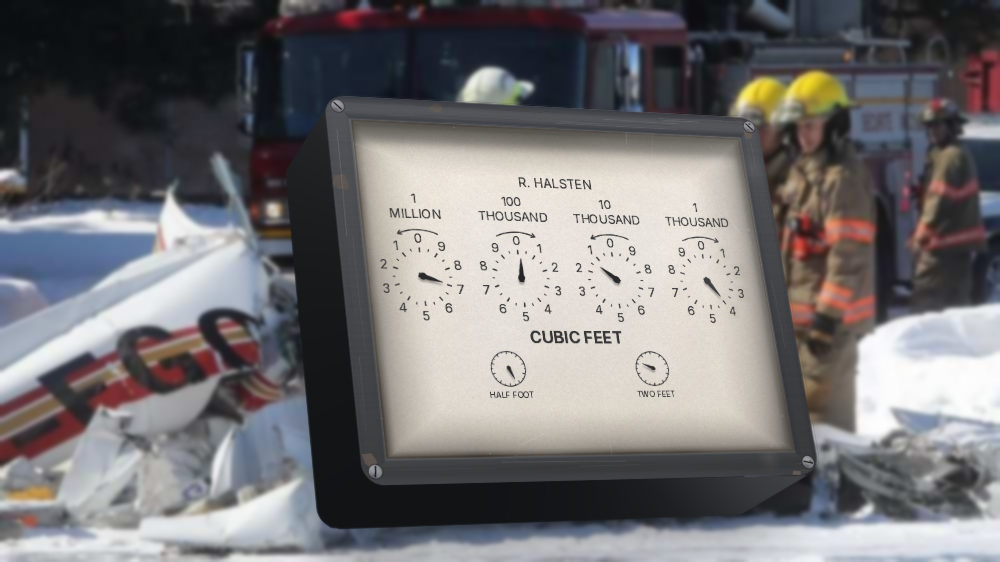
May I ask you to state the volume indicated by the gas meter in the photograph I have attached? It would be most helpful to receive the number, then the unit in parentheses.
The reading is 701400 (ft³)
